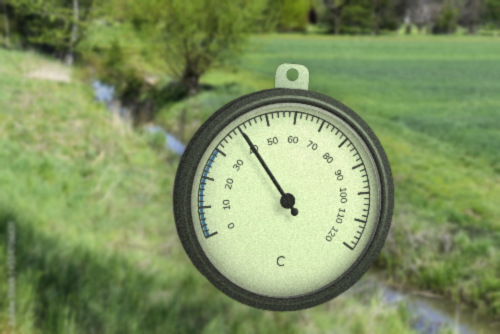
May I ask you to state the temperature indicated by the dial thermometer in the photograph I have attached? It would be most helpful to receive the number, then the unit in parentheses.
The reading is 40 (°C)
